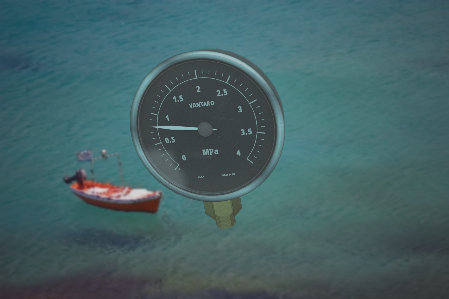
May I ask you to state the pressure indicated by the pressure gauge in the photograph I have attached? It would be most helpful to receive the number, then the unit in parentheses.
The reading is 0.8 (MPa)
